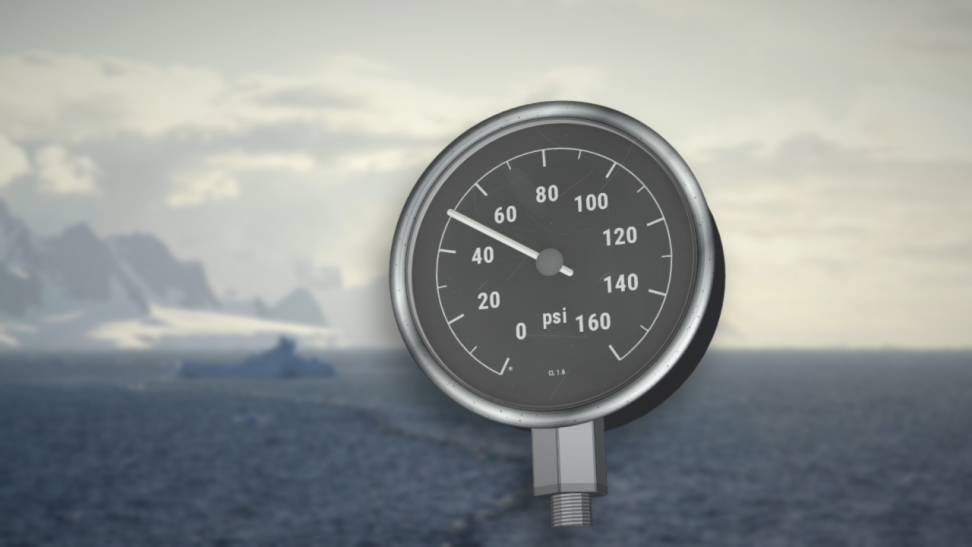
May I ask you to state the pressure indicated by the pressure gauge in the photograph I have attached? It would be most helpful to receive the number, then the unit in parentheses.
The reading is 50 (psi)
